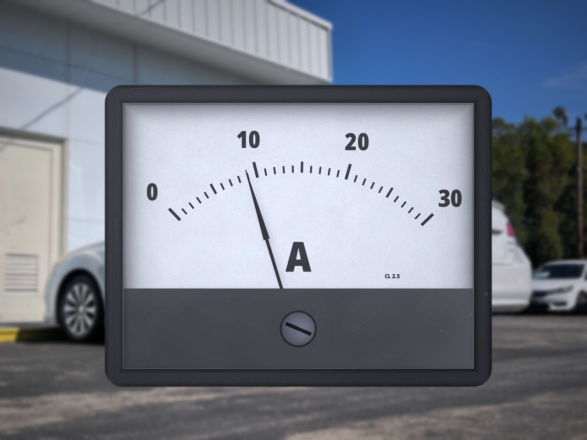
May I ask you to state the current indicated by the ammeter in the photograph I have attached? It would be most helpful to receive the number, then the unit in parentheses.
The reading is 9 (A)
